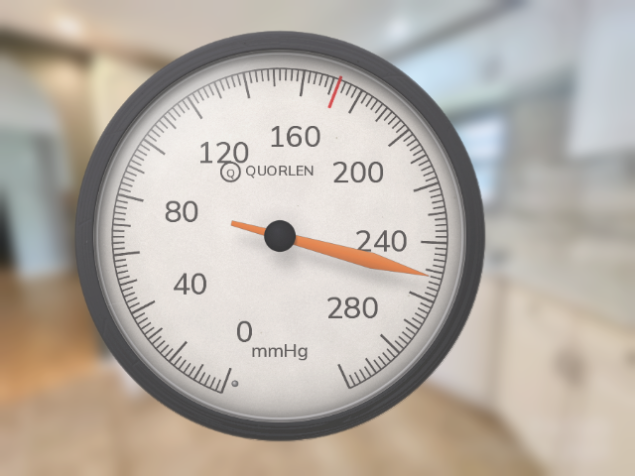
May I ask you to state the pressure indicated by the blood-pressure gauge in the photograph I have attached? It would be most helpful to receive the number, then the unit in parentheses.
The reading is 252 (mmHg)
